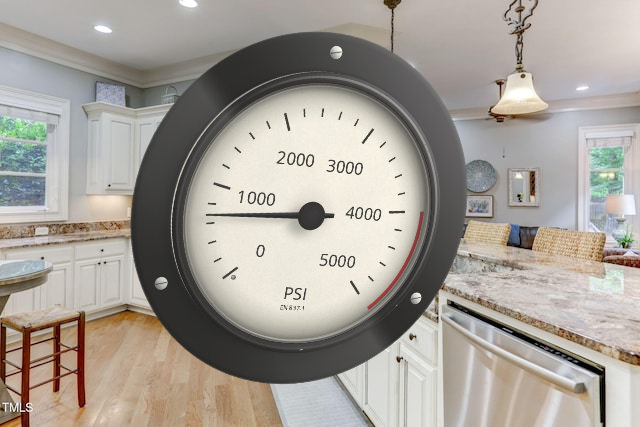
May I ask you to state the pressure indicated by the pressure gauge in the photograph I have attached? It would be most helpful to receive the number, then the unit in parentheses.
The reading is 700 (psi)
